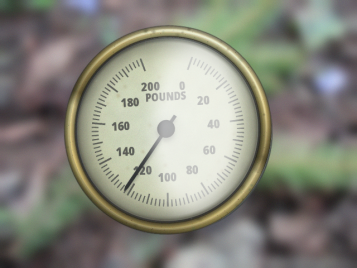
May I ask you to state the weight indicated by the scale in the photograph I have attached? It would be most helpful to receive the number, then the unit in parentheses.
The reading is 122 (lb)
